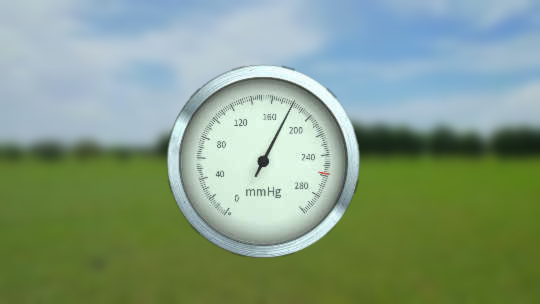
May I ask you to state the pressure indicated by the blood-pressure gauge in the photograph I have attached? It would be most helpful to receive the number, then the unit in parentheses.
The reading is 180 (mmHg)
